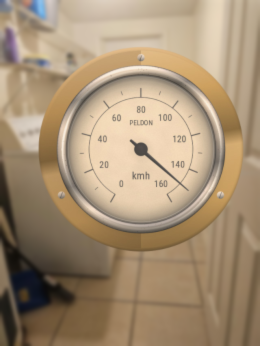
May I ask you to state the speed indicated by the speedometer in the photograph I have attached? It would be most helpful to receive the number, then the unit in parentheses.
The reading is 150 (km/h)
